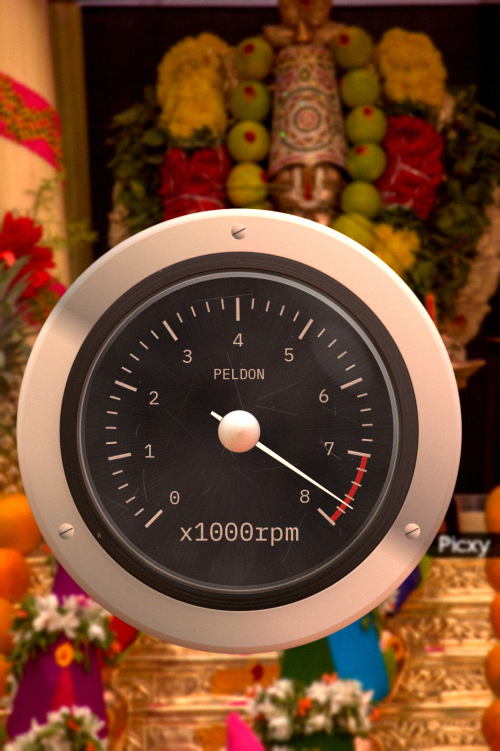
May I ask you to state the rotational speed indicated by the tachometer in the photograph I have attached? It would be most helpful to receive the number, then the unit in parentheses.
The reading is 7700 (rpm)
